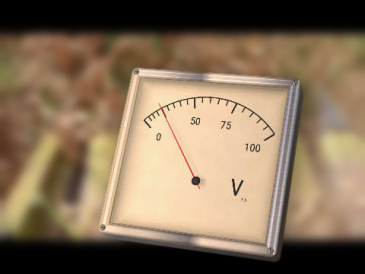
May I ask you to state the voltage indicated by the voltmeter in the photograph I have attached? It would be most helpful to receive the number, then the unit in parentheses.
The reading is 25 (V)
